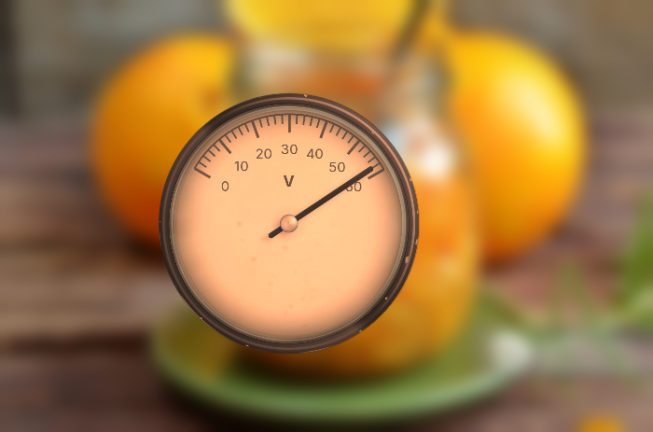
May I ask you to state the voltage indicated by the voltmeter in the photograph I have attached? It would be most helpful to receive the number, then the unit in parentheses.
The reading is 58 (V)
